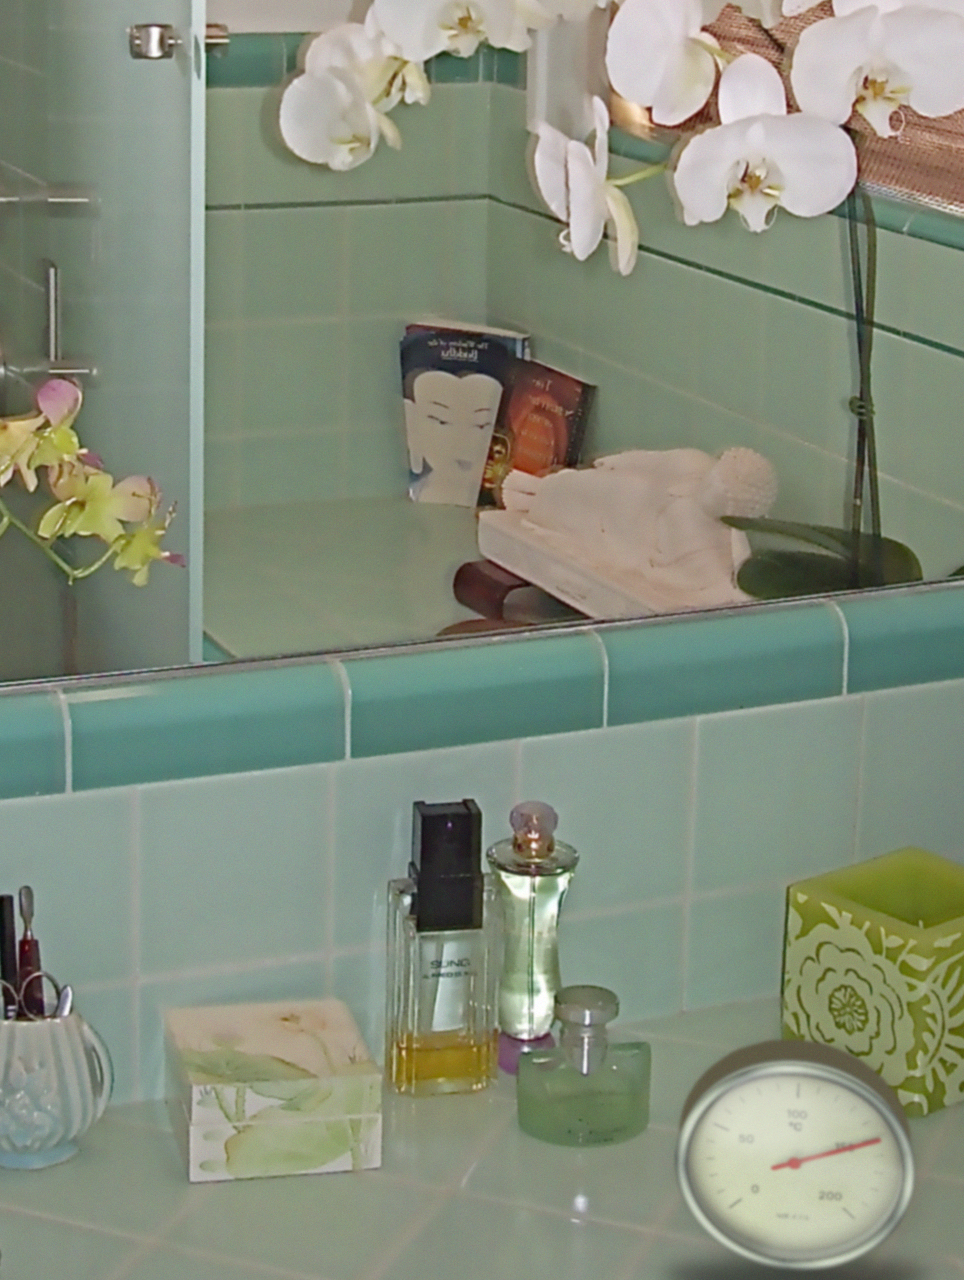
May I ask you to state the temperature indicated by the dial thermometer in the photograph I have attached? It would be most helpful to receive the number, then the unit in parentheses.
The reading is 150 (°C)
